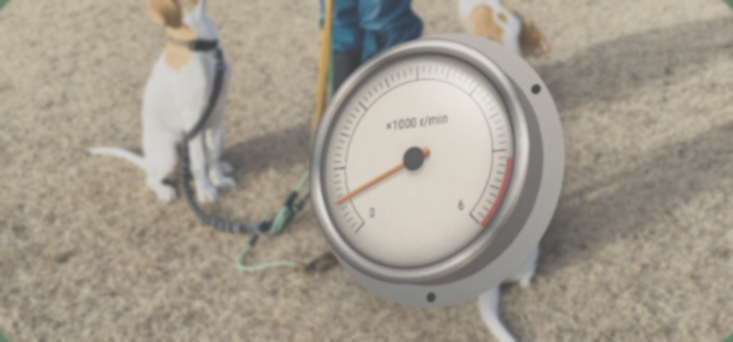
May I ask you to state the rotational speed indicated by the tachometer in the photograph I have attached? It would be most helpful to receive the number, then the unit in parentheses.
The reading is 500 (rpm)
